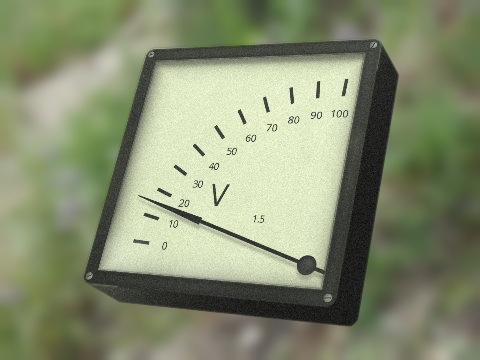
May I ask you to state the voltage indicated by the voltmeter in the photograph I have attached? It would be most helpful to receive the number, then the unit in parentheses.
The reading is 15 (V)
